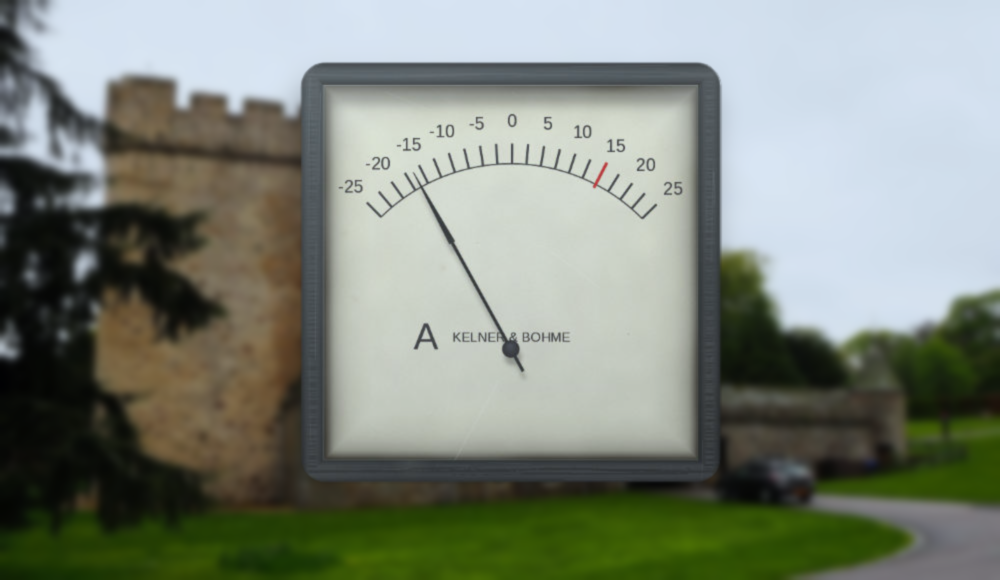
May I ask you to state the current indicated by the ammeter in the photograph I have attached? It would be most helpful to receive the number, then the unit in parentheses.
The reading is -16.25 (A)
